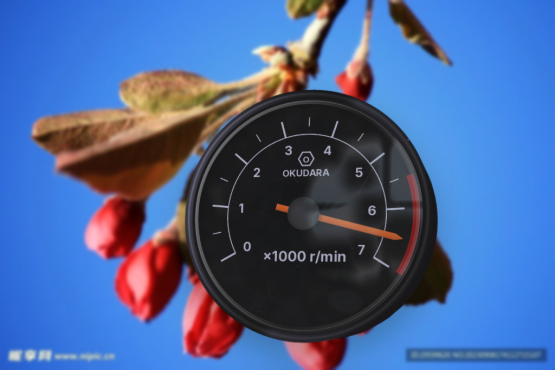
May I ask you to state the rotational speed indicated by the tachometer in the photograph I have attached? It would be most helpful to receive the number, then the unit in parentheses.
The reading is 6500 (rpm)
